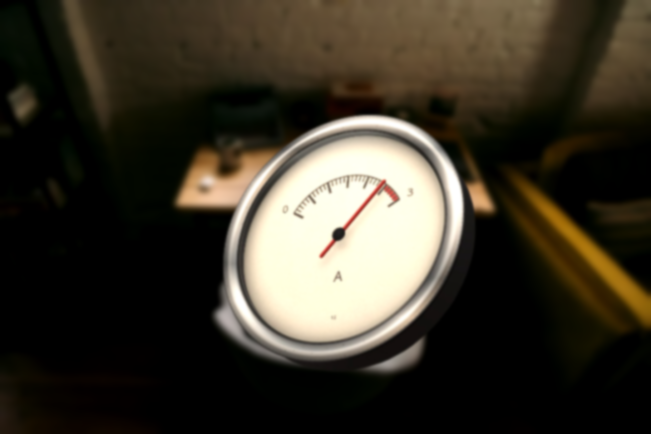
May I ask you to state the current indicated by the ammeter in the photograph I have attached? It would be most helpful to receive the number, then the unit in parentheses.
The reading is 2.5 (A)
